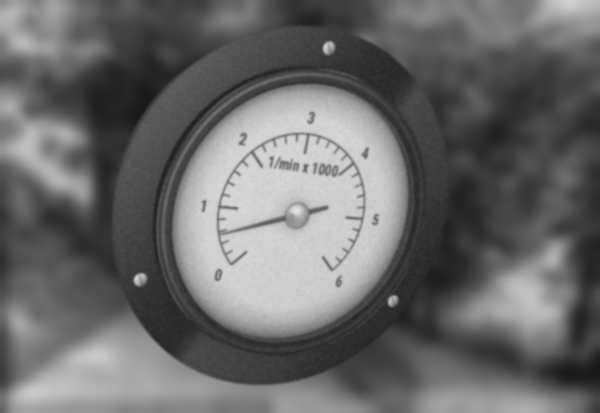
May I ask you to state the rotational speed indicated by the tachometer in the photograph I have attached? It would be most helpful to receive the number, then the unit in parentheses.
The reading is 600 (rpm)
